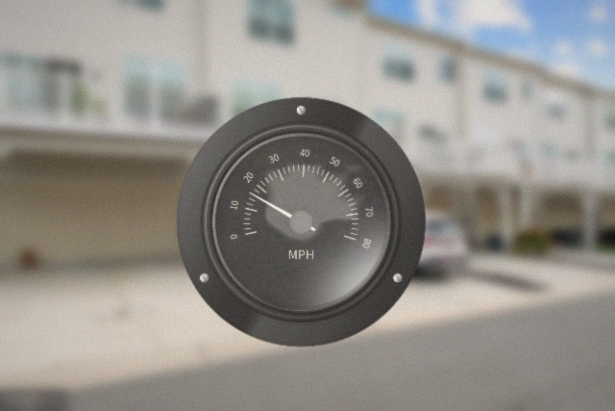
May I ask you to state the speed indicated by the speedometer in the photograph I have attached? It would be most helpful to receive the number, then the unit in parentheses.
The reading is 16 (mph)
